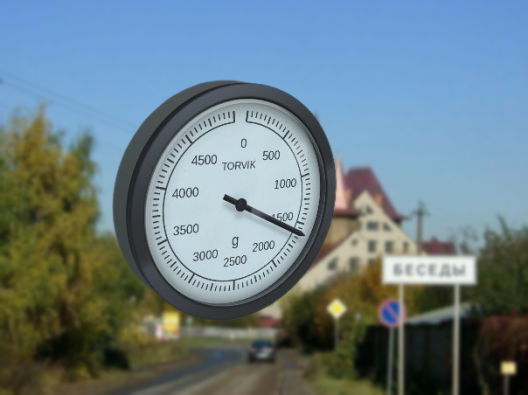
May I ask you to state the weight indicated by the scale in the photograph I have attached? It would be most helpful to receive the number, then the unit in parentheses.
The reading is 1600 (g)
